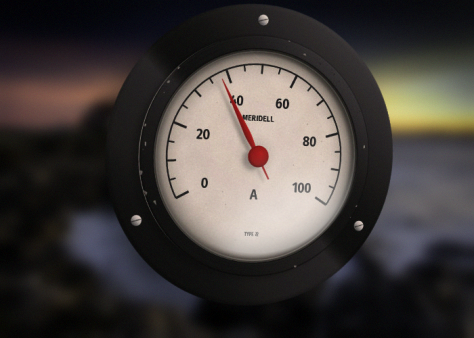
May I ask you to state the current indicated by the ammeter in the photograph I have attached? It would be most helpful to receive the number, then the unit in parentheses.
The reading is 37.5 (A)
